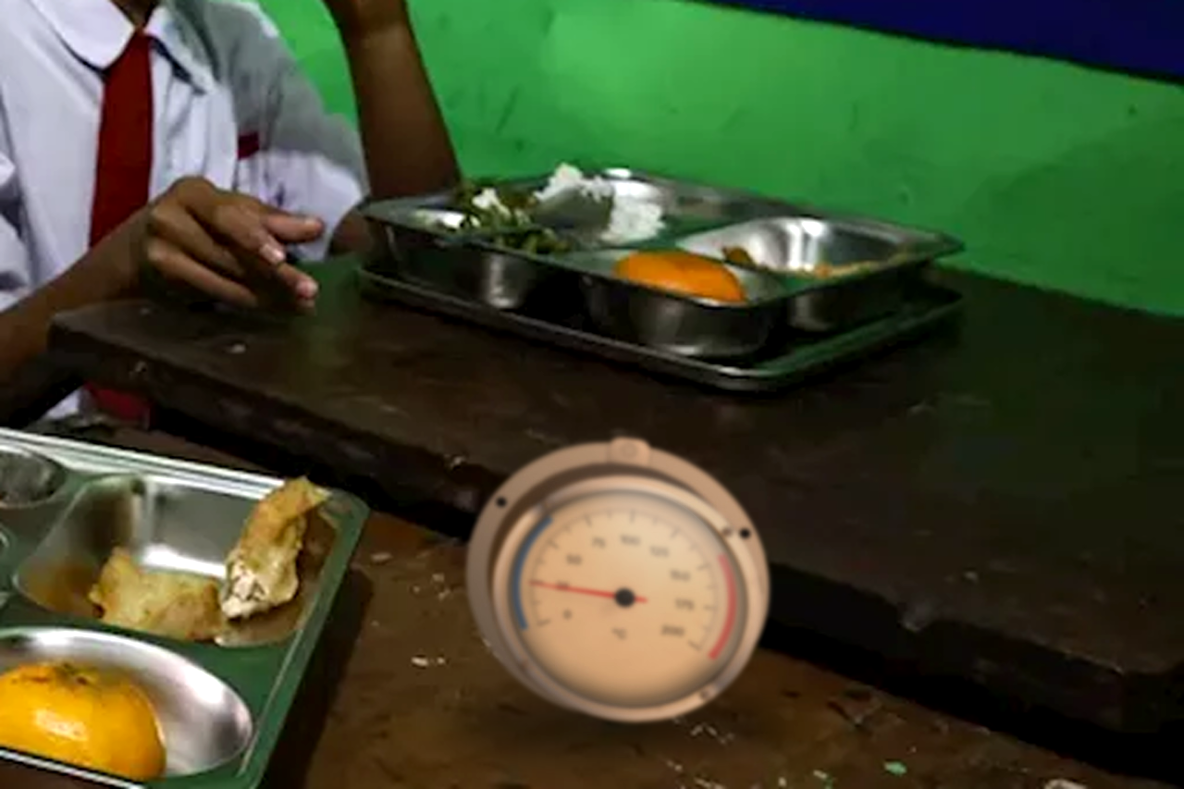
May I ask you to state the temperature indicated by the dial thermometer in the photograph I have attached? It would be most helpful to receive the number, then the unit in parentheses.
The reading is 25 (°C)
